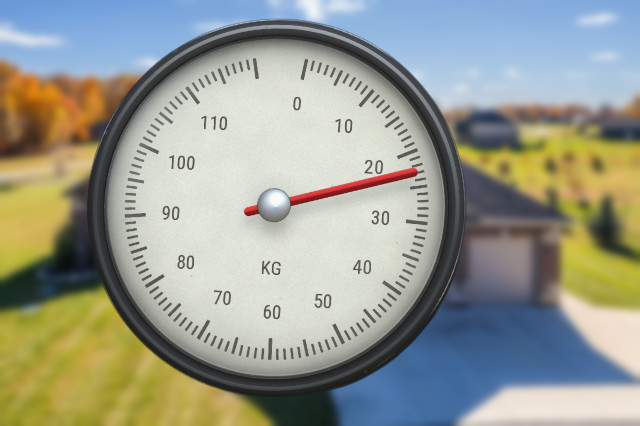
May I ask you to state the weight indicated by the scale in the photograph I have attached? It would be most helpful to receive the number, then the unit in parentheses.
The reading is 23 (kg)
